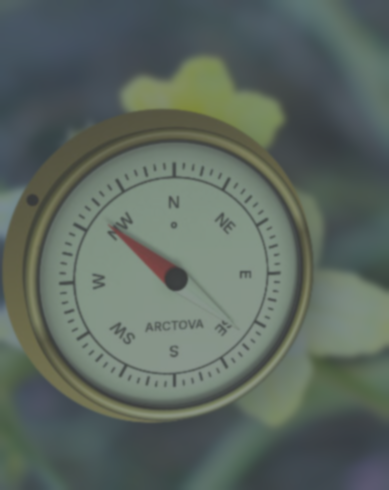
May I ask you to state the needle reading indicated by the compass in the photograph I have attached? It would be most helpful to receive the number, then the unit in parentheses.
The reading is 310 (°)
